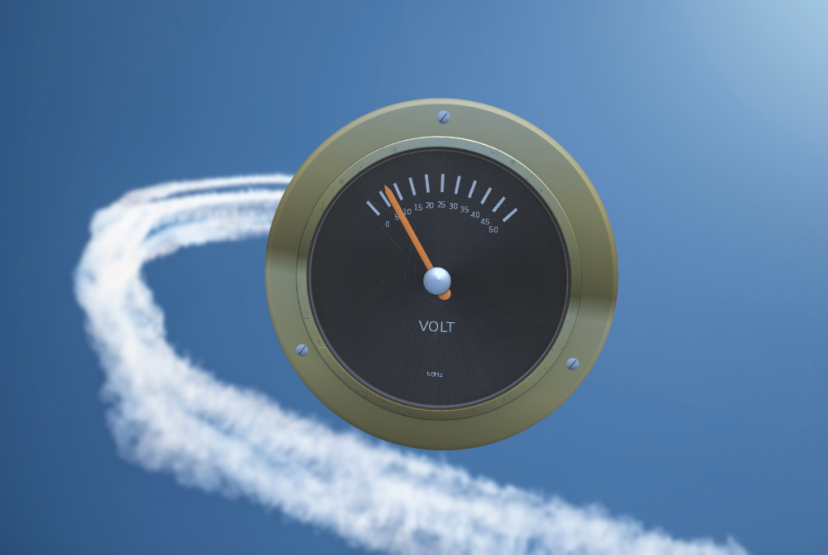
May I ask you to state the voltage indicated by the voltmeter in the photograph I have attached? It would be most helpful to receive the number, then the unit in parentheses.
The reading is 7.5 (V)
